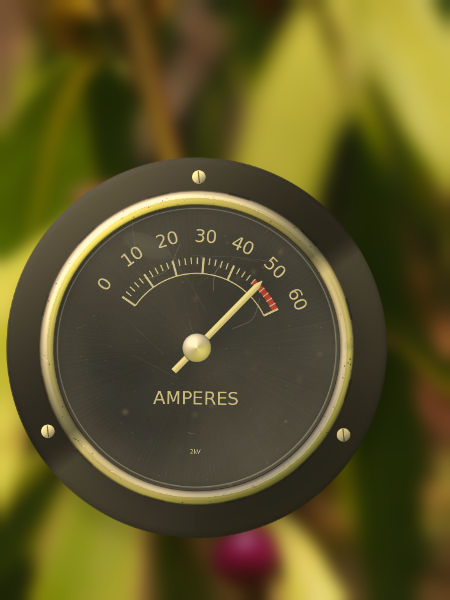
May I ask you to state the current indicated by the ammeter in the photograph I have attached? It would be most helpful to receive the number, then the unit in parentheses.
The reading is 50 (A)
